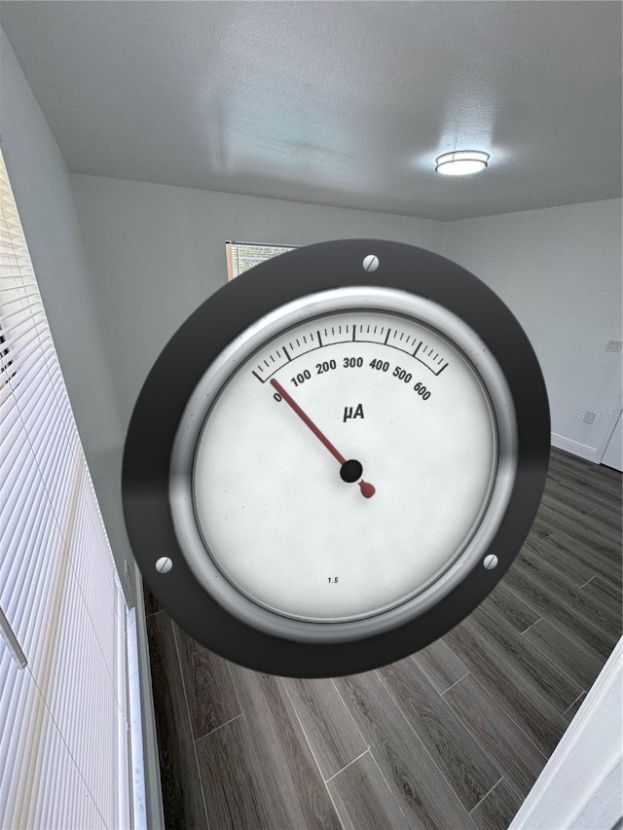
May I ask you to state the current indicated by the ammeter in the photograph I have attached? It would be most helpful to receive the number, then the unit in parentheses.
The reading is 20 (µA)
